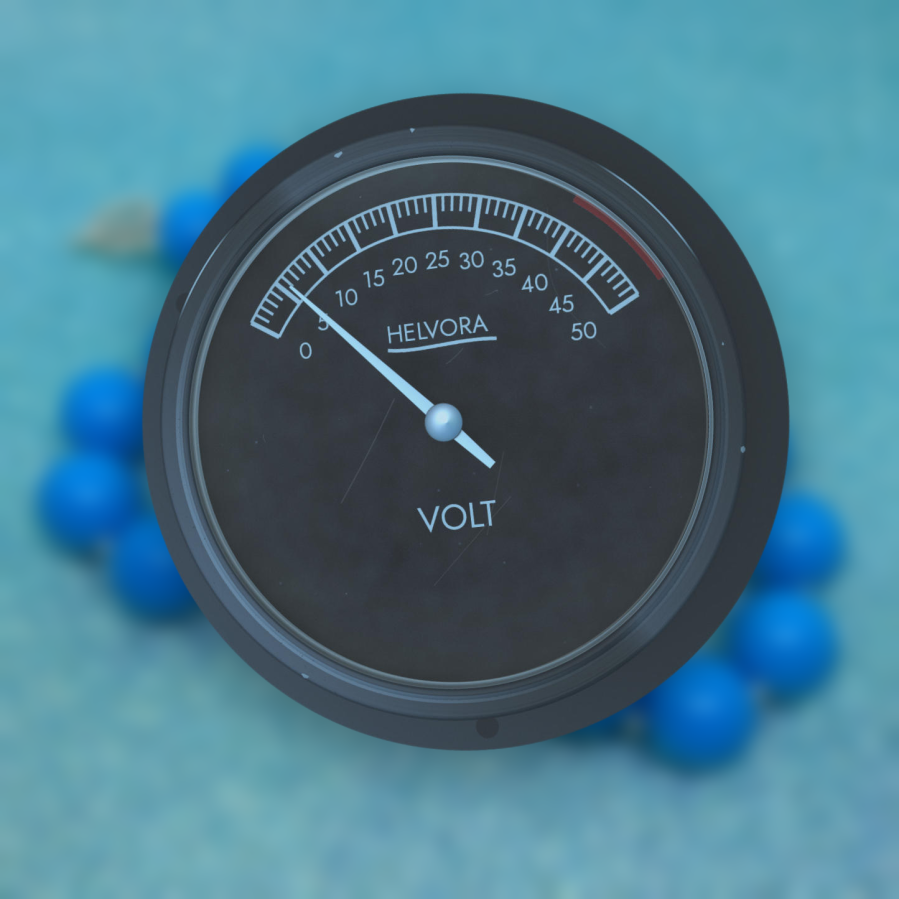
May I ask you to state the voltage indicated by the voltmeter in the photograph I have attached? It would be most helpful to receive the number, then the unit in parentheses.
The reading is 6 (V)
